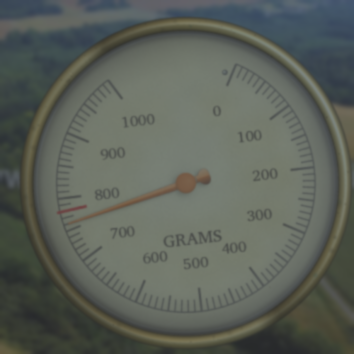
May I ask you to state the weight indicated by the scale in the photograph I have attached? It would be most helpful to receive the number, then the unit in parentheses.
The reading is 760 (g)
